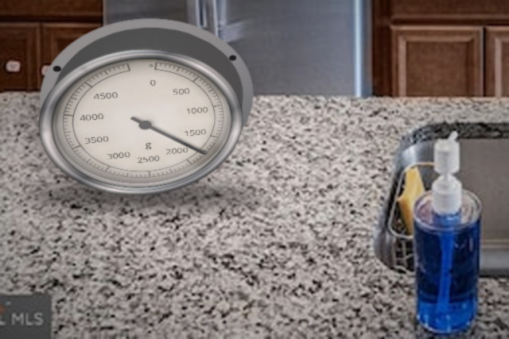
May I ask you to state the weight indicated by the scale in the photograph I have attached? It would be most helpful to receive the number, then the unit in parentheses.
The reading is 1750 (g)
